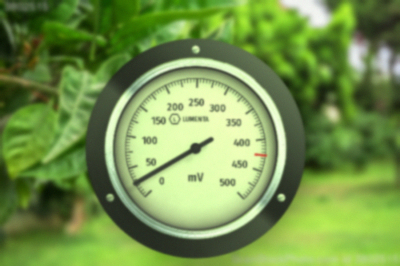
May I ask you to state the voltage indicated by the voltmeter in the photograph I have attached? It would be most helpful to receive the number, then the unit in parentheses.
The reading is 25 (mV)
